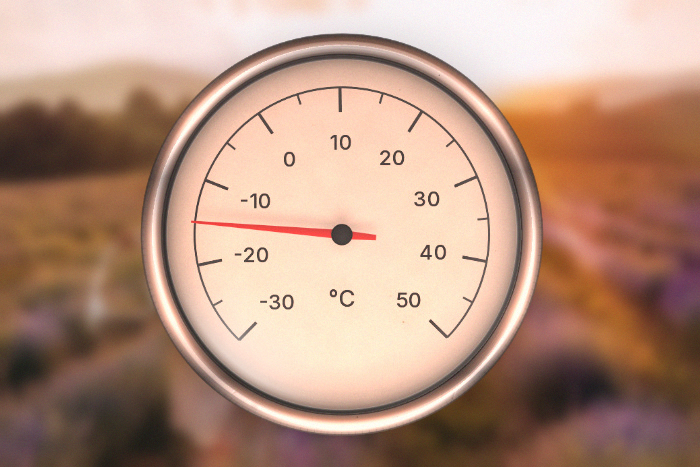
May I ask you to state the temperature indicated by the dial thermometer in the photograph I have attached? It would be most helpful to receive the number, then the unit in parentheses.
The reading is -15 (°C)
